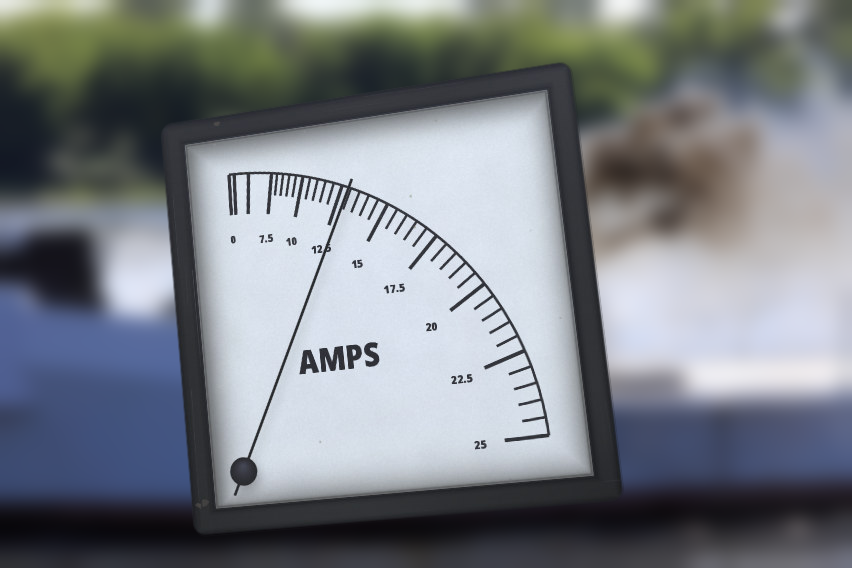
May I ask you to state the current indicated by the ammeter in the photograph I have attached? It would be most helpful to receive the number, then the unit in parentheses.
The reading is 13 (A)
